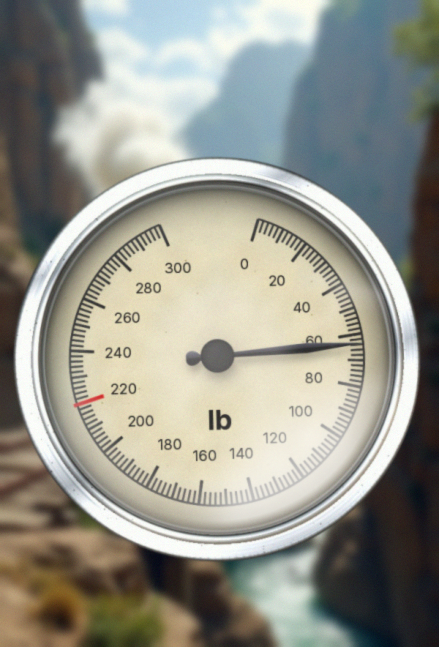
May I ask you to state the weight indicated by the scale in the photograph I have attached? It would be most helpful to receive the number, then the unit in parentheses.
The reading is 64 (lb)
